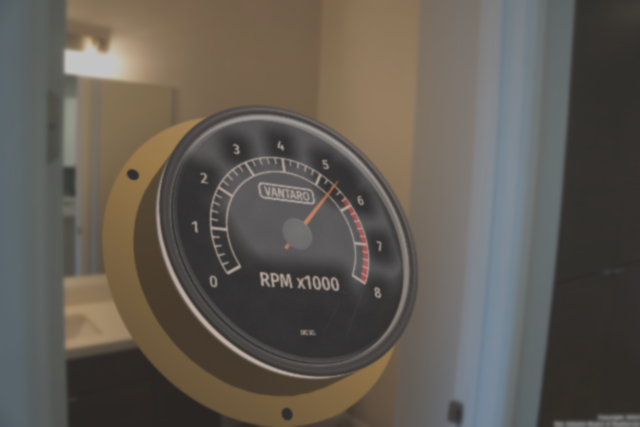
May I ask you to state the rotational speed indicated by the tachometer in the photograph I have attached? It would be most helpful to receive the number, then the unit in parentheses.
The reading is 5400 (rpm)
